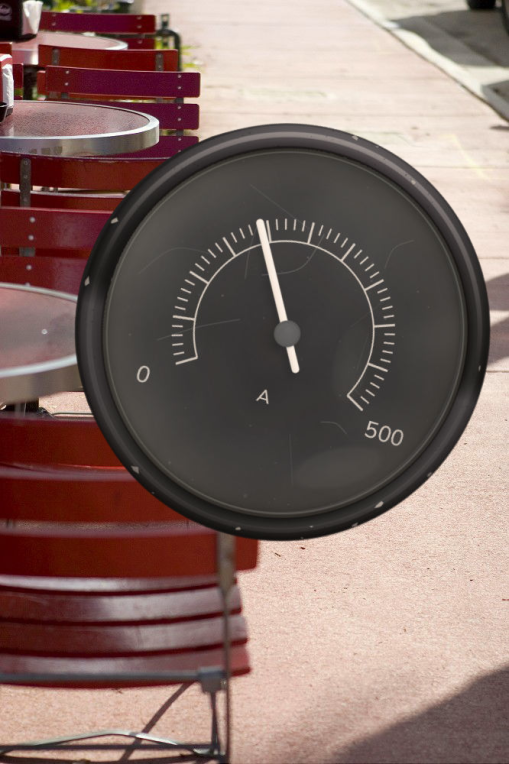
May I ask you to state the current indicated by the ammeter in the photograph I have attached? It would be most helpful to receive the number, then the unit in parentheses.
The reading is 190 (A)
